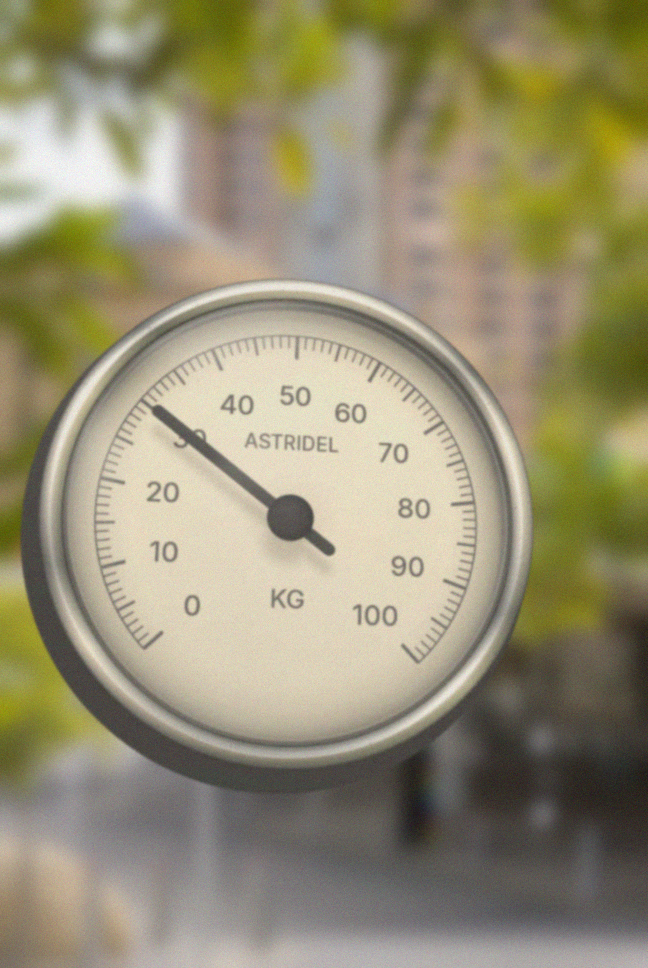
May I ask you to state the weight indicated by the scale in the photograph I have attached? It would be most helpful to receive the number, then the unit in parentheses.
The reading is 30 (kg)
